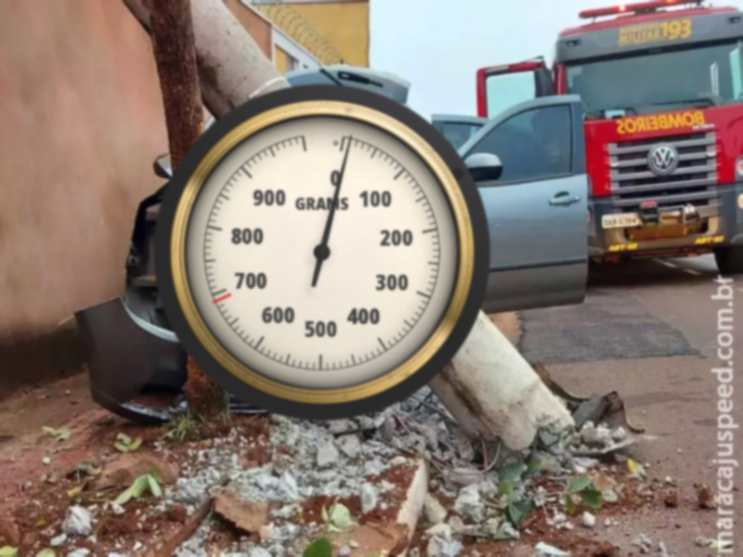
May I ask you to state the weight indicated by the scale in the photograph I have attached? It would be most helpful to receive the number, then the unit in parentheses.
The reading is 10 (g)
